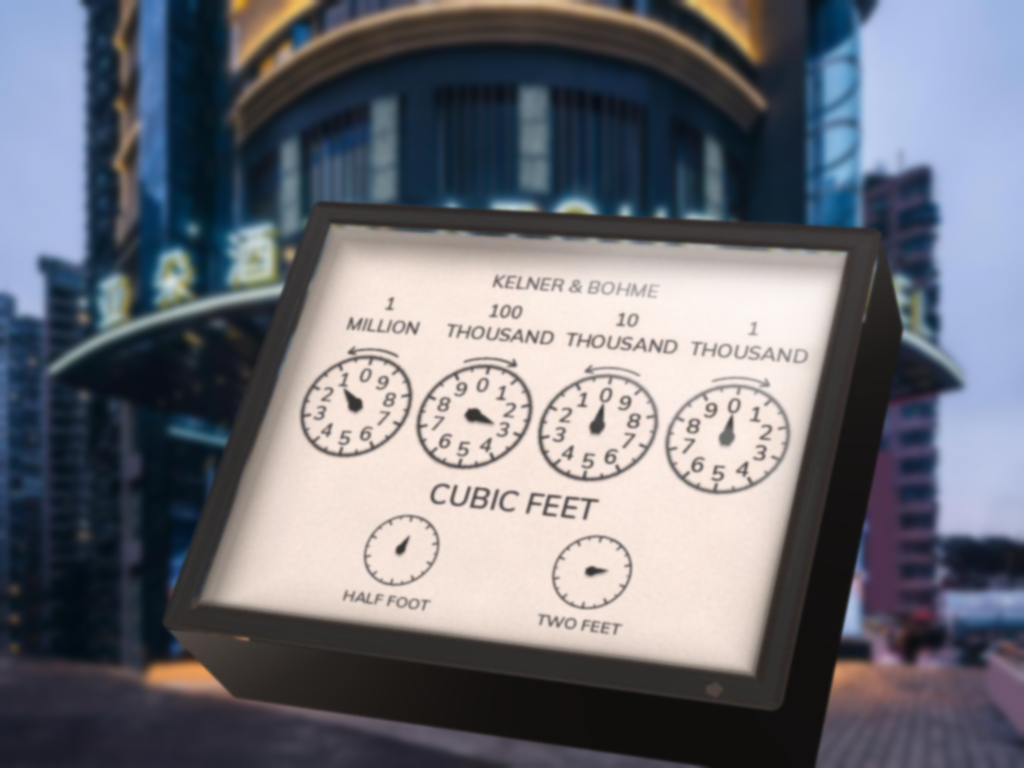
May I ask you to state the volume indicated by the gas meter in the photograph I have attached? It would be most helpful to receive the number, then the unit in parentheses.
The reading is 130000 (ft³)
